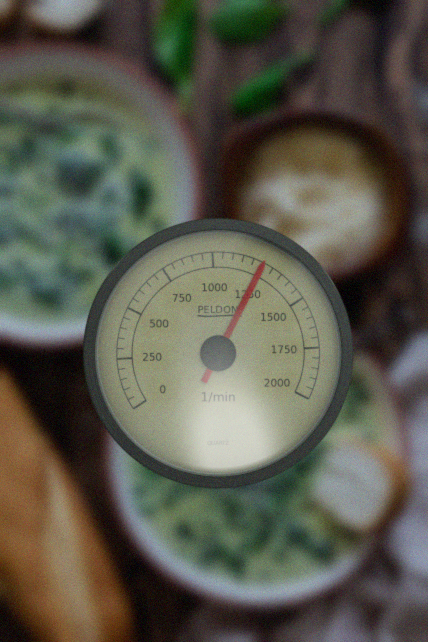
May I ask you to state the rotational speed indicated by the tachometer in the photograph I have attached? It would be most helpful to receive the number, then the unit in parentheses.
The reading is 1250 (rpm)
